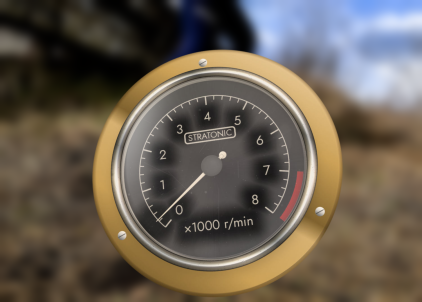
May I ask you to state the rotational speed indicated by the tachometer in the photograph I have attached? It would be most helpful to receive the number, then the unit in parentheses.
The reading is 200 (rpm)
